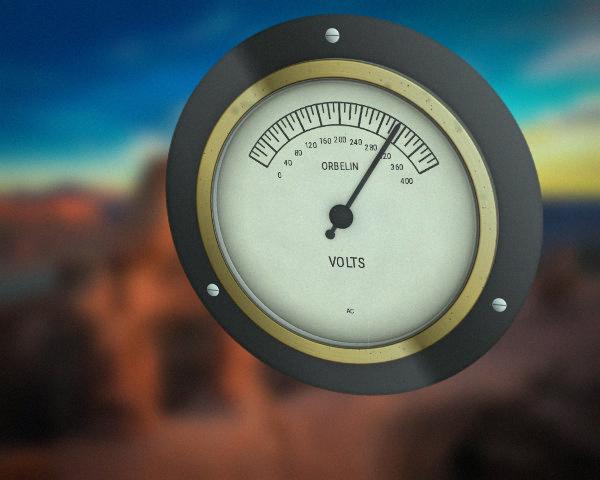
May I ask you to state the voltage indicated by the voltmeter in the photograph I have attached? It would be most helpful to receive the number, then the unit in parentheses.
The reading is 310 (V)
